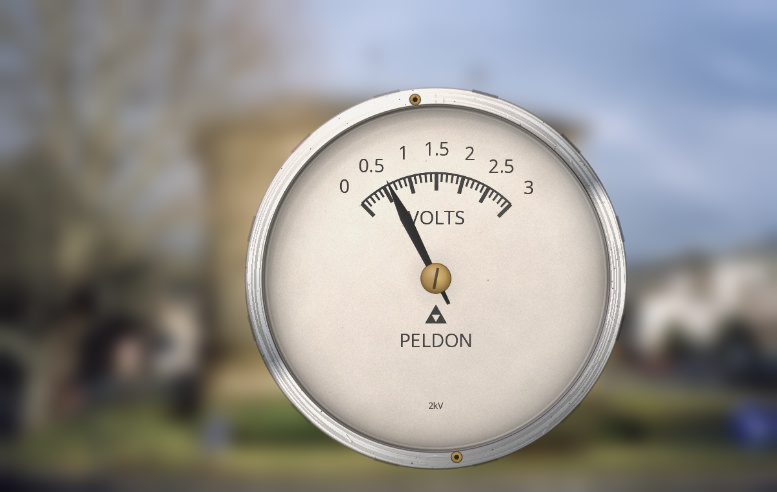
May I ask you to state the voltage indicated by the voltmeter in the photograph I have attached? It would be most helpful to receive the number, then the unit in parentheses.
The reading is 0.6 (V)
